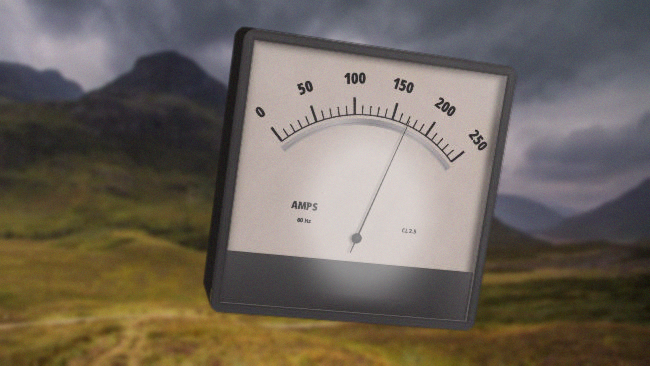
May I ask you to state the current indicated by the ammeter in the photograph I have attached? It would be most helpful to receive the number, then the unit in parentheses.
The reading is 170 (A)
